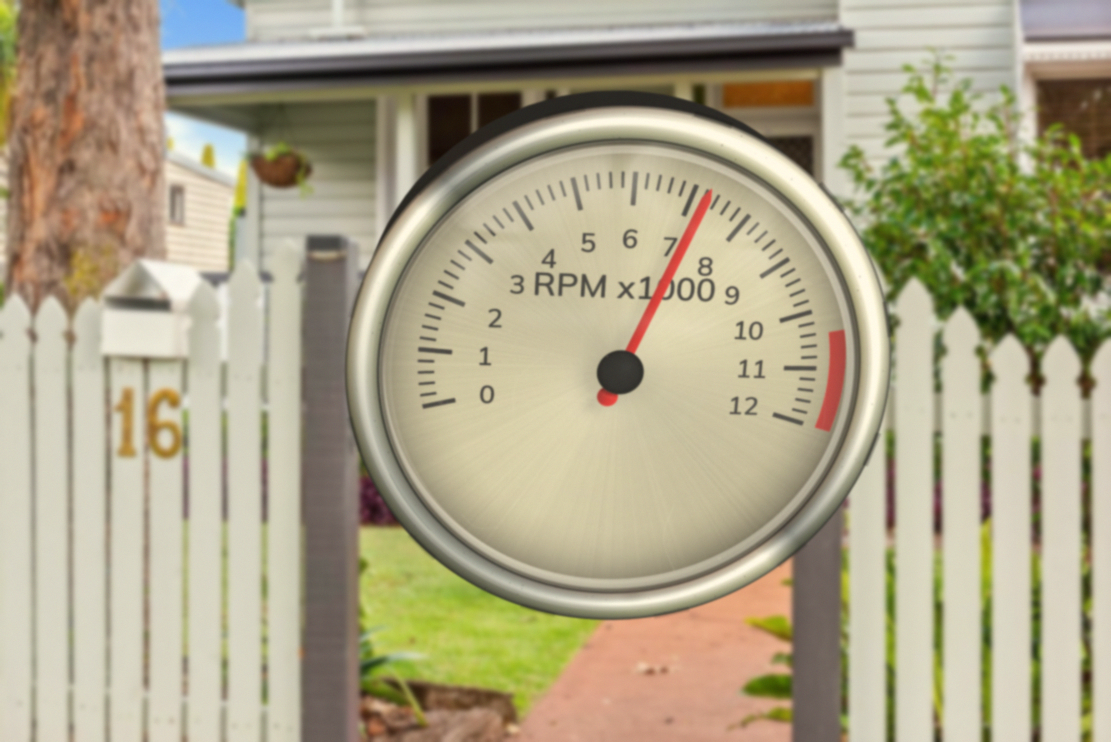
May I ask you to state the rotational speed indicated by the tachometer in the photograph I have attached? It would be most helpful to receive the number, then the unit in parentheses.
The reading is 7200 (rpm)
